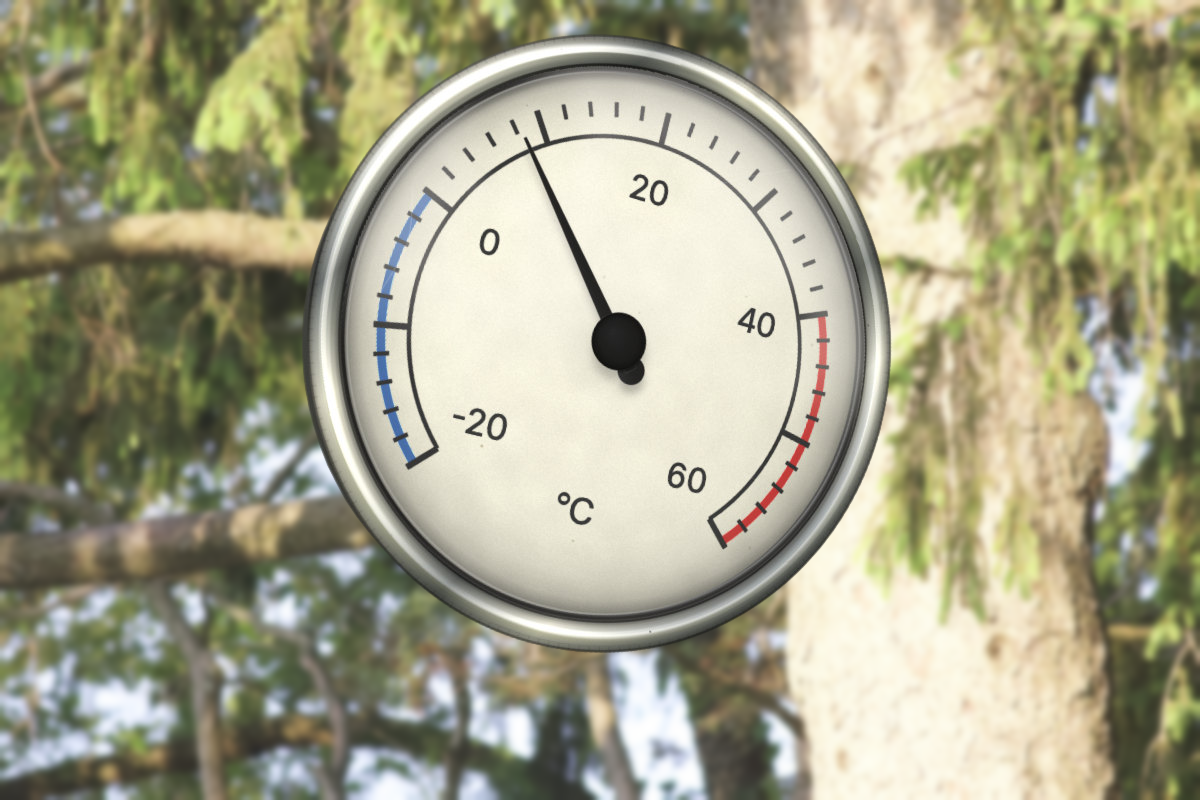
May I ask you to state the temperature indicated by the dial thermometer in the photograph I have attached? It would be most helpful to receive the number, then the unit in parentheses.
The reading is 8 (°C)
